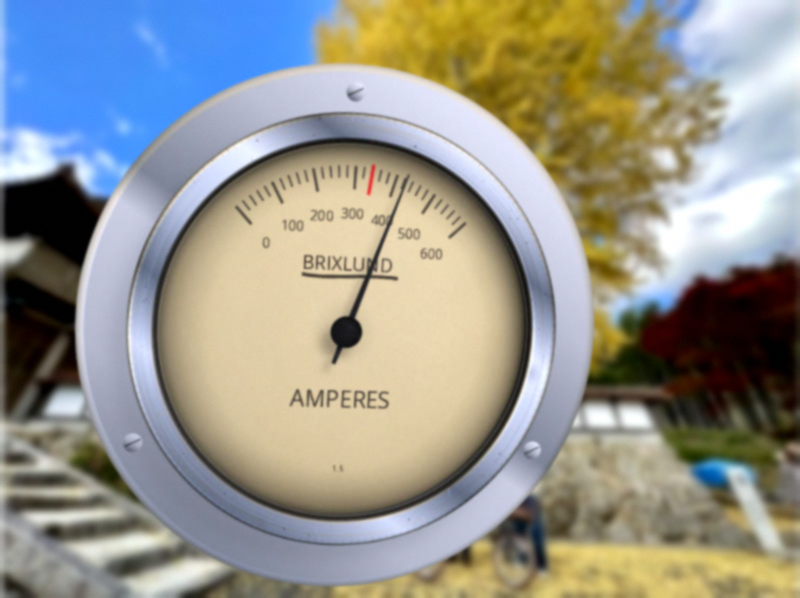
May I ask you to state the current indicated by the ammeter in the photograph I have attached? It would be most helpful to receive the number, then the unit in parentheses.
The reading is 420 (A)
